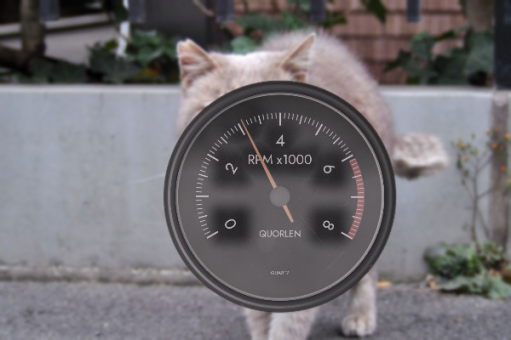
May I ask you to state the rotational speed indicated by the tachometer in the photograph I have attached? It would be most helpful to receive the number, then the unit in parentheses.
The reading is 3100 (rpm)
